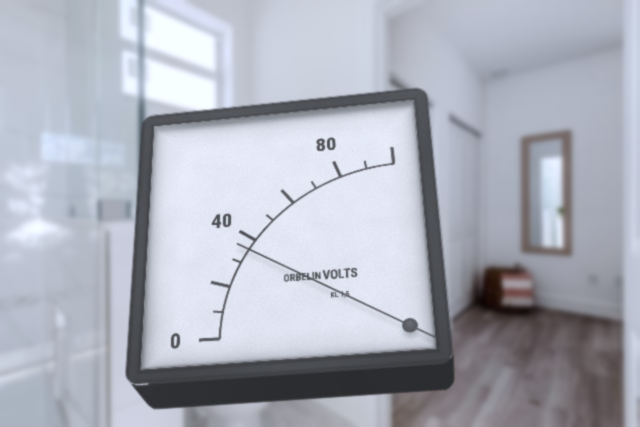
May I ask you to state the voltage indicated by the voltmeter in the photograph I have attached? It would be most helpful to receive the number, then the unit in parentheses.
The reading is 35 (V)
